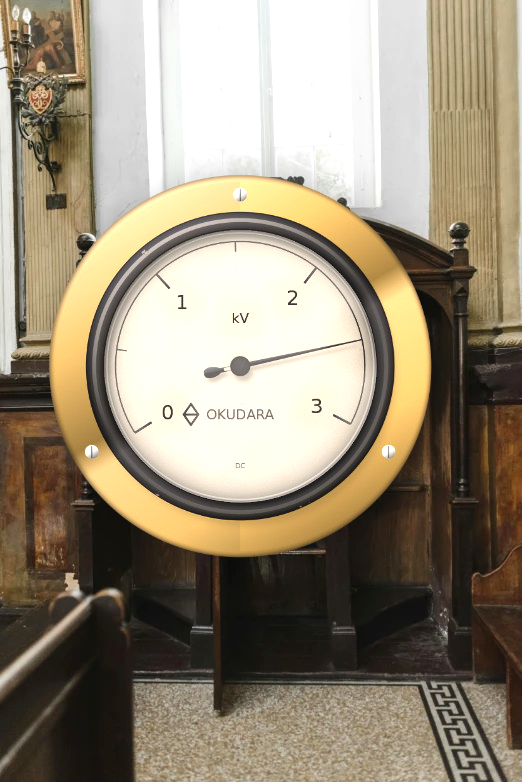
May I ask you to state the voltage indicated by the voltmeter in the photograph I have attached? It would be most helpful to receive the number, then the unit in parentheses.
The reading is 2.5 (kV)
